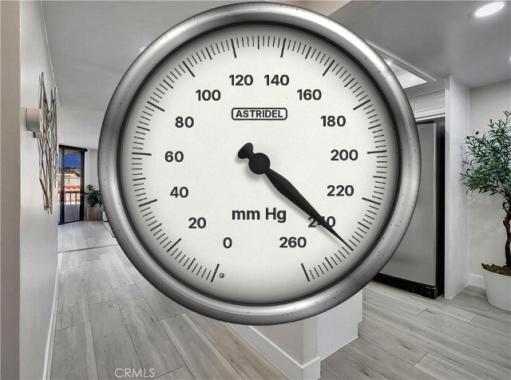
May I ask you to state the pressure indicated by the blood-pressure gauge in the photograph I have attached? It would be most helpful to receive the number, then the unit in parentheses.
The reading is 240 (mmHg)
